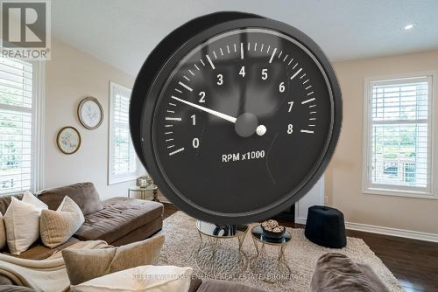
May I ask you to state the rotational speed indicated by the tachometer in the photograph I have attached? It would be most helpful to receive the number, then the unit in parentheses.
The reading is 1600 (rpm)
